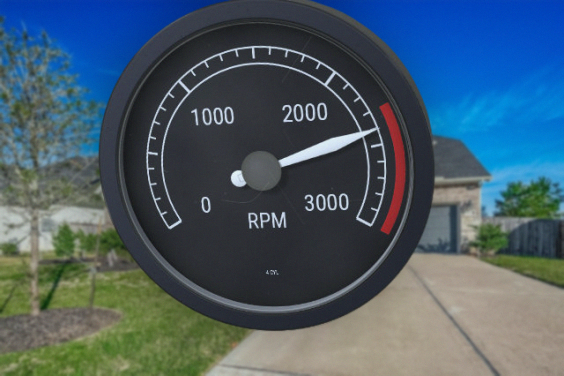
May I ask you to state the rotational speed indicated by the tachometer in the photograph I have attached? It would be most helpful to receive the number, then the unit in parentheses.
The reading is 2400 (rpm)
